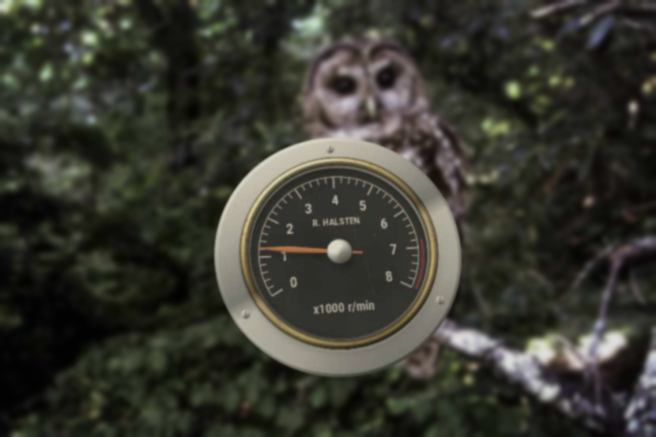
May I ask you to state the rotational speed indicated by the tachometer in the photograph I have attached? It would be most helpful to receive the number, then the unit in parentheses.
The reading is 1200 (rpm)
